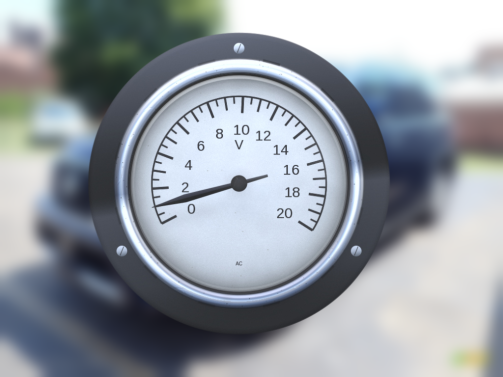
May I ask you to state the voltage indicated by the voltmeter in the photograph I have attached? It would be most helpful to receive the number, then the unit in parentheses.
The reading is 1 (V)
